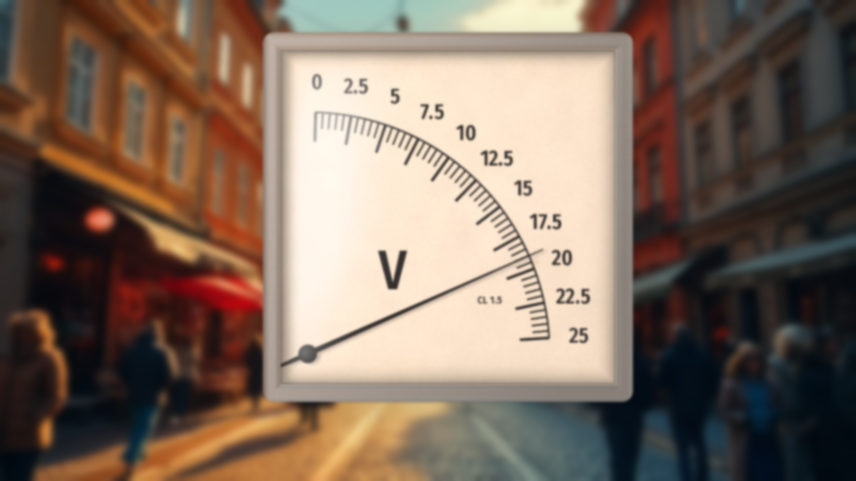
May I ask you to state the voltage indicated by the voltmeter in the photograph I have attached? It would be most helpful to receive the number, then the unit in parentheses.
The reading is 19 (V)
